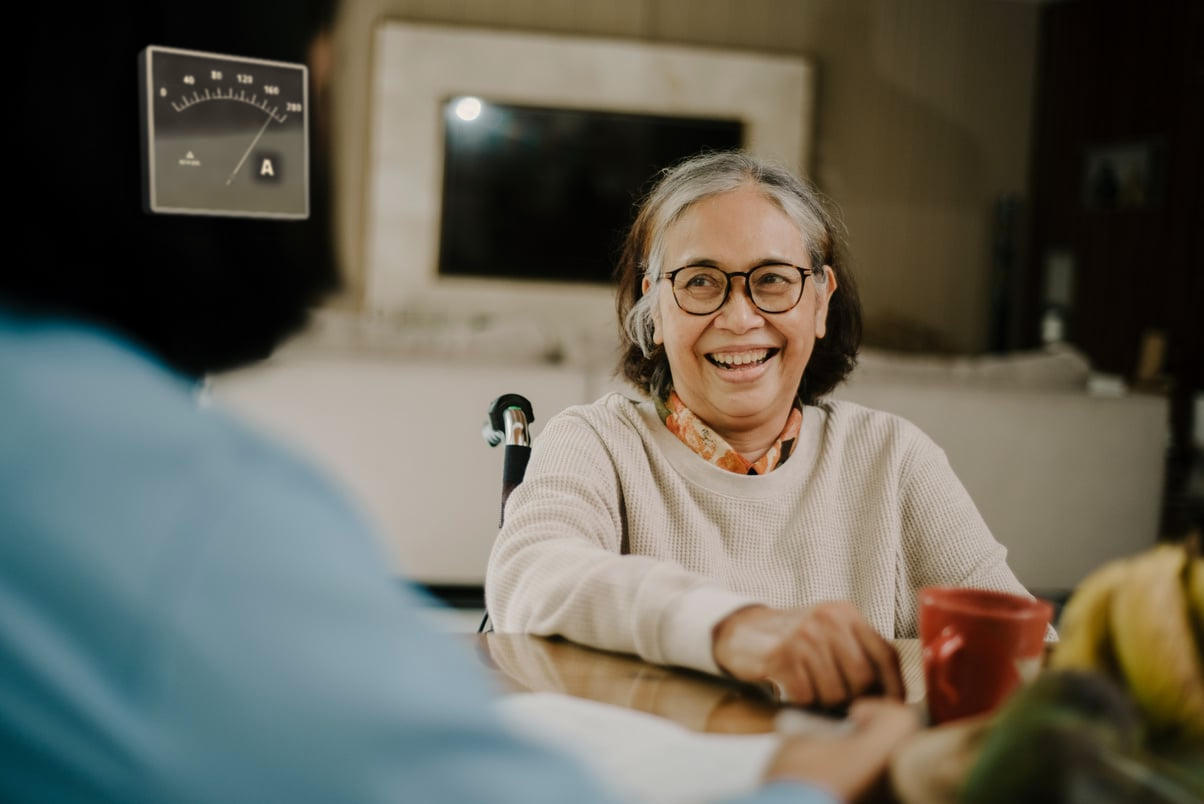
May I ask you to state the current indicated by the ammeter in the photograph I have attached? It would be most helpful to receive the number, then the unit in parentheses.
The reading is 180 (A)
